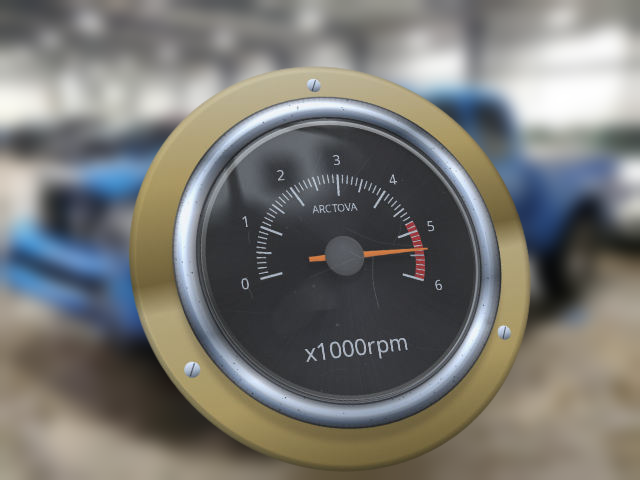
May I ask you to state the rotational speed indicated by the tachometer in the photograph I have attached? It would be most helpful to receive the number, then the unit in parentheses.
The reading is 5400 (rpm)
